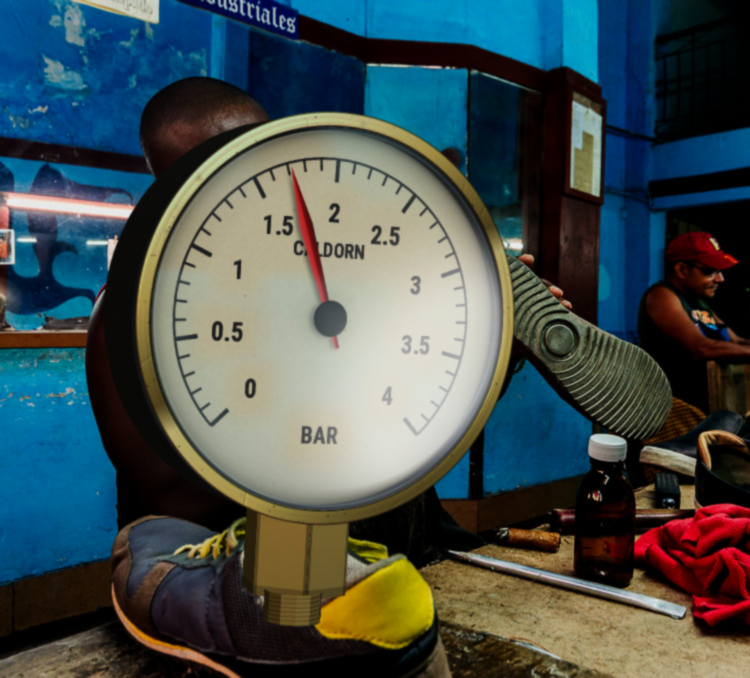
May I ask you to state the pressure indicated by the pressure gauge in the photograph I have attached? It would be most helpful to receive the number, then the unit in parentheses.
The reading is 1.7 (bar)
